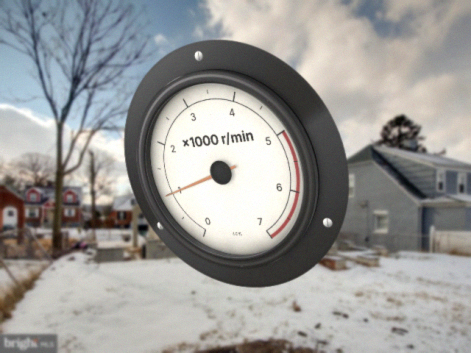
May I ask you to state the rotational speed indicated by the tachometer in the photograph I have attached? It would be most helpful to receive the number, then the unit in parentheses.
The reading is 1000 (rpm)
